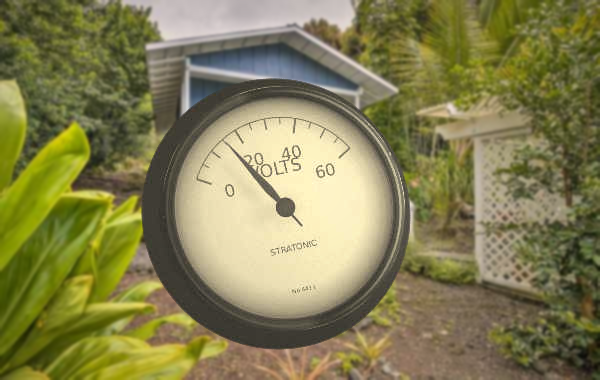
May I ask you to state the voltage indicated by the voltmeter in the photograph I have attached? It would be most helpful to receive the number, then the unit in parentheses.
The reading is 15 (V)
